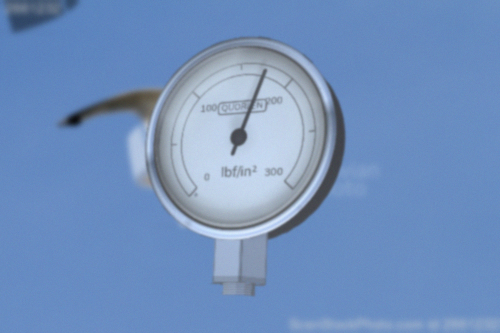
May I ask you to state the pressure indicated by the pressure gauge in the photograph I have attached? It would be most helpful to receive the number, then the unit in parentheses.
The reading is 175 (psi)
